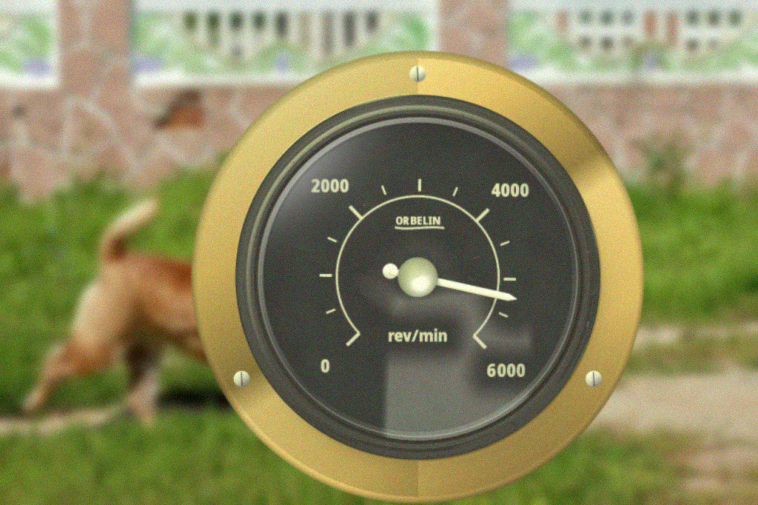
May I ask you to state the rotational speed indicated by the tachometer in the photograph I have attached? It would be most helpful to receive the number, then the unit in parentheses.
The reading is 5250 (rpm)
